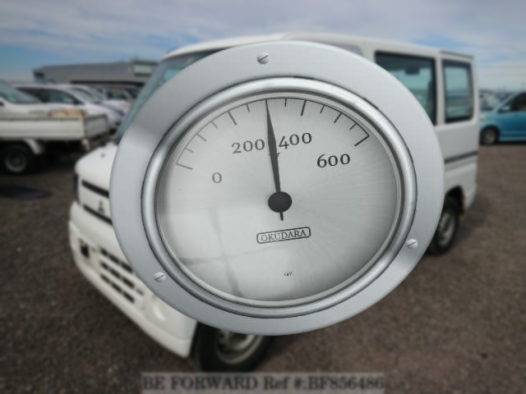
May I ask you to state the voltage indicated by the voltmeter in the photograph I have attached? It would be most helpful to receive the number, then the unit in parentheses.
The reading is 300 (V)
